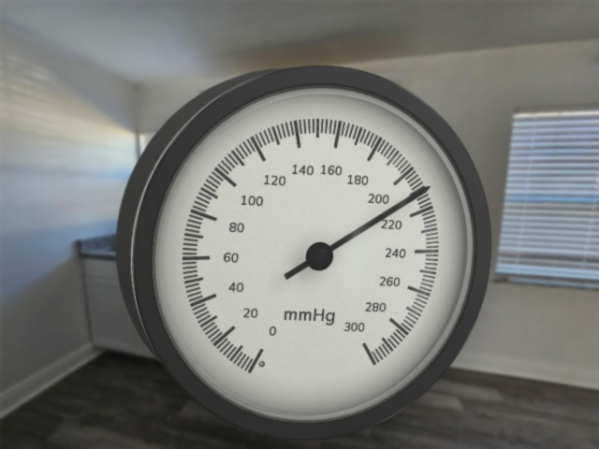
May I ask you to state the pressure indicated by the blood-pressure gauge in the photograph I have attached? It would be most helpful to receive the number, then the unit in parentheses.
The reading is 210 (mmHg)
